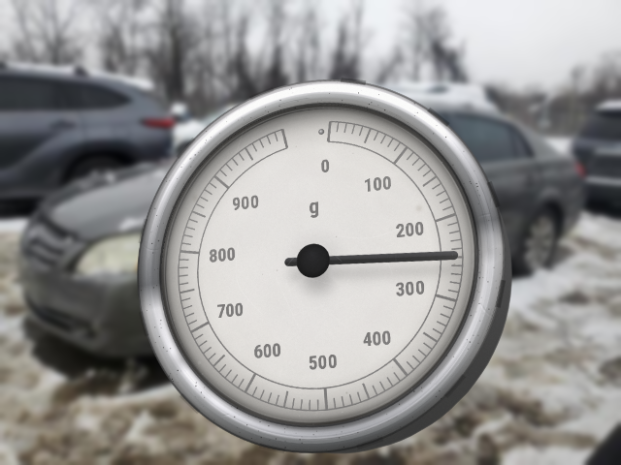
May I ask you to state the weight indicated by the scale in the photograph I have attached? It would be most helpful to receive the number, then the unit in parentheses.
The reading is 250 (g)
